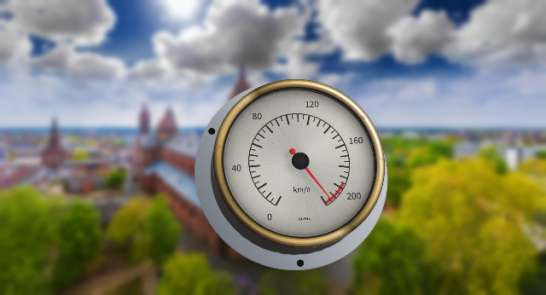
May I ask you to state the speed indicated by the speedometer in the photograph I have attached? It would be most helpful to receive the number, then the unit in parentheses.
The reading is 215 (km/h)
